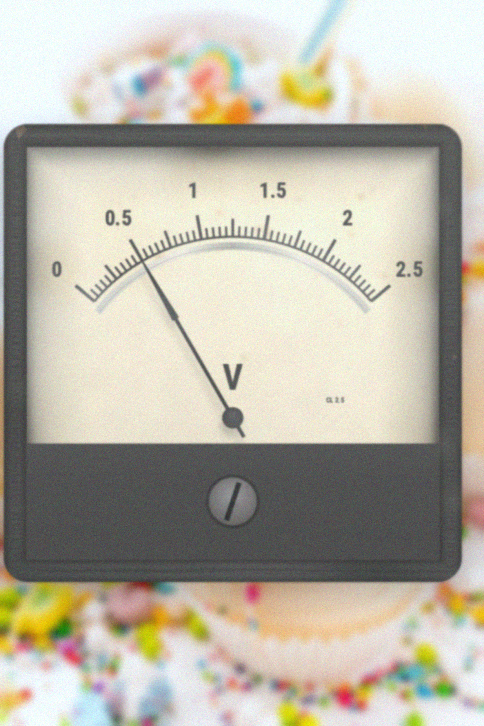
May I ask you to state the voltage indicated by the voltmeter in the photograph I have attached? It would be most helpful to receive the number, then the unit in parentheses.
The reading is 0.5 (V)
